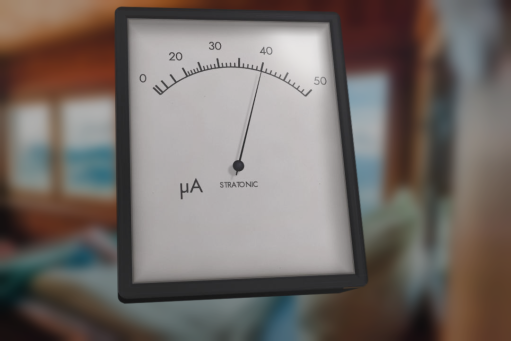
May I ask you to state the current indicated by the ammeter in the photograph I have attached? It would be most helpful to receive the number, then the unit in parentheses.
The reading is 40 (µA)
